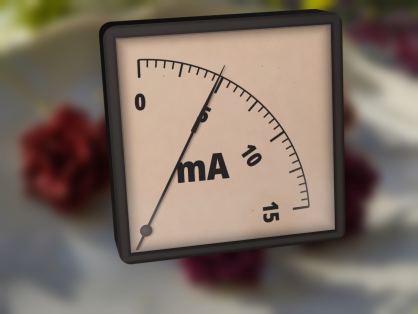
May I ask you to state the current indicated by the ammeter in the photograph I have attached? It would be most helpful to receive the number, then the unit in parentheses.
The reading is 4.75 (mA)
